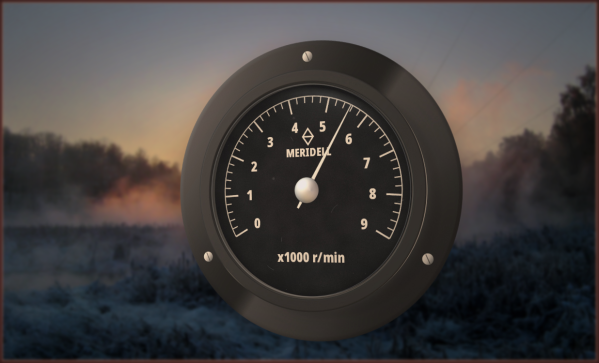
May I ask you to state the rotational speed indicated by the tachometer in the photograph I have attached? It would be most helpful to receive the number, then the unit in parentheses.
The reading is 5600 (rpm)
